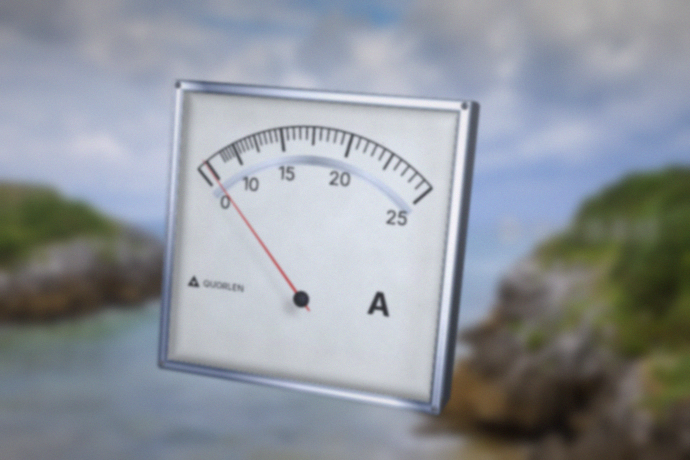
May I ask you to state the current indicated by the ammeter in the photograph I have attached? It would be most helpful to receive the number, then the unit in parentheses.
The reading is 5 (A)
